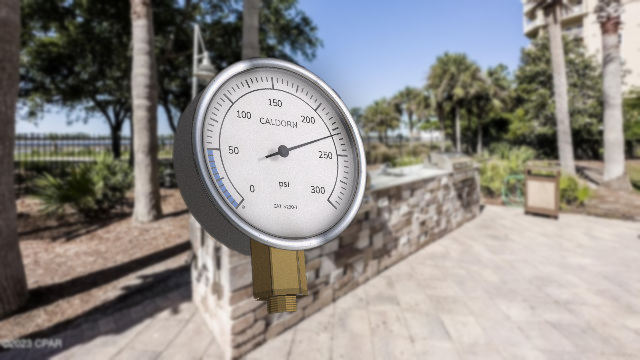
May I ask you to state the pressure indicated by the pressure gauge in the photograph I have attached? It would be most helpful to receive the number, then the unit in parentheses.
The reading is 230 (psi)
